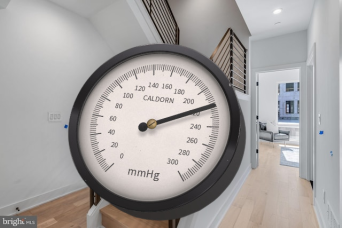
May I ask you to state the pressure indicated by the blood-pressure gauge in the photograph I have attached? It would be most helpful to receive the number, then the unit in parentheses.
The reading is 220 (mmHg)
